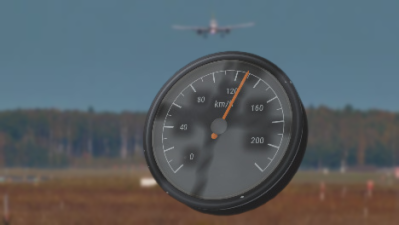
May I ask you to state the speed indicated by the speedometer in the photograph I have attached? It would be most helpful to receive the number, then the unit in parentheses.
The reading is 130 (km/h)
